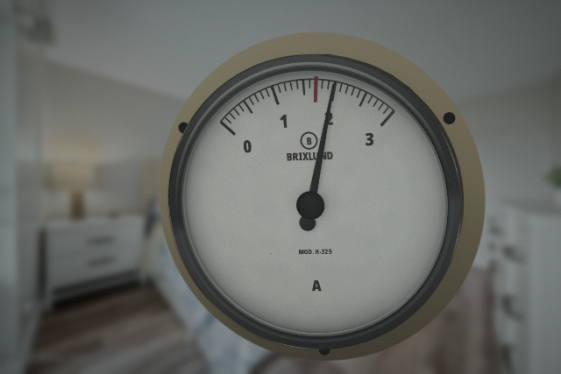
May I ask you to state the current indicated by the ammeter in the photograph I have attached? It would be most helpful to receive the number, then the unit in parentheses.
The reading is 2 (A)
